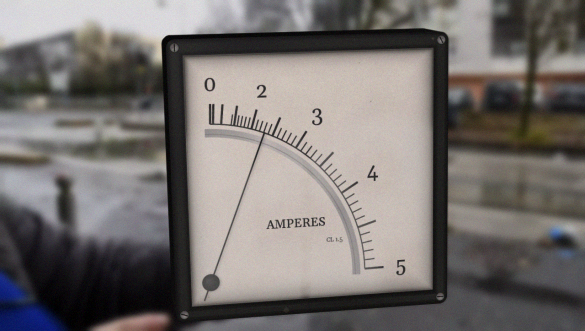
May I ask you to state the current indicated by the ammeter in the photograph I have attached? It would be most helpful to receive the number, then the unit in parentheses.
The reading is 2.3 (A)
